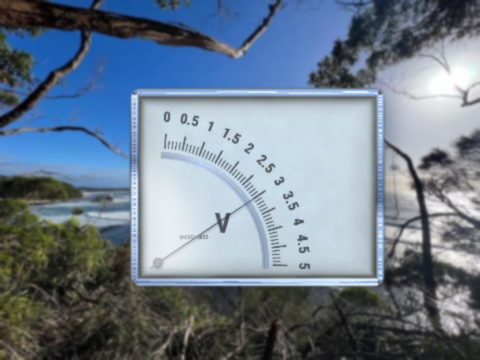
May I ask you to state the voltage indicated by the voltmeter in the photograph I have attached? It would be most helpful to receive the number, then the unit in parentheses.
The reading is 3 (V)
